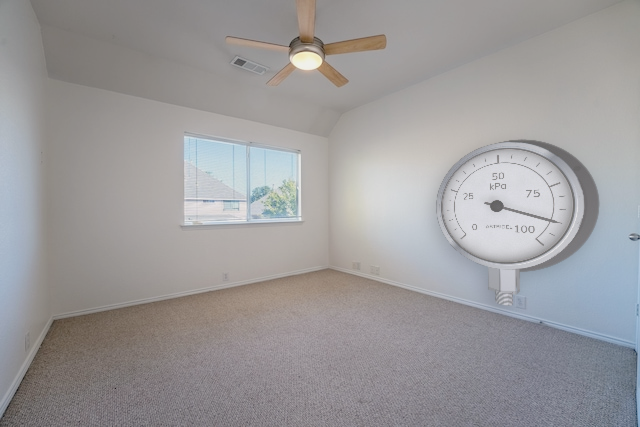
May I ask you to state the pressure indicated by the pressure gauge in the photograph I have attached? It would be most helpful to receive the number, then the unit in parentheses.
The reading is 90 (kPa)
